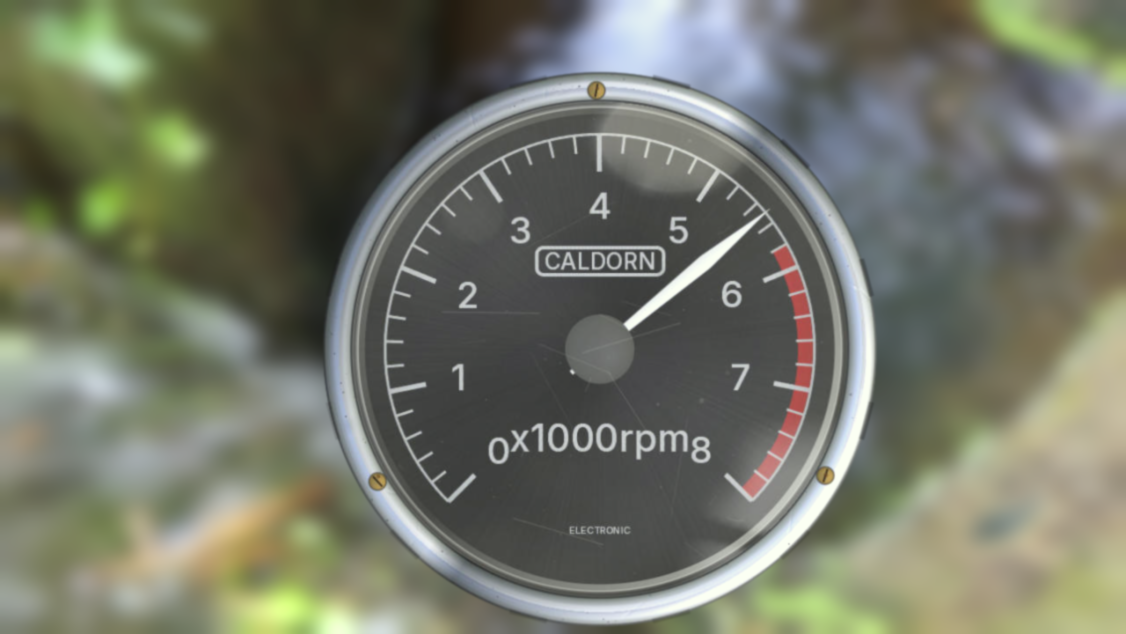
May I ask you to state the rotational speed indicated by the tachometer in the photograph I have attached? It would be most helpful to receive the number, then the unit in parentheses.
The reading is 5500 (rpm)
